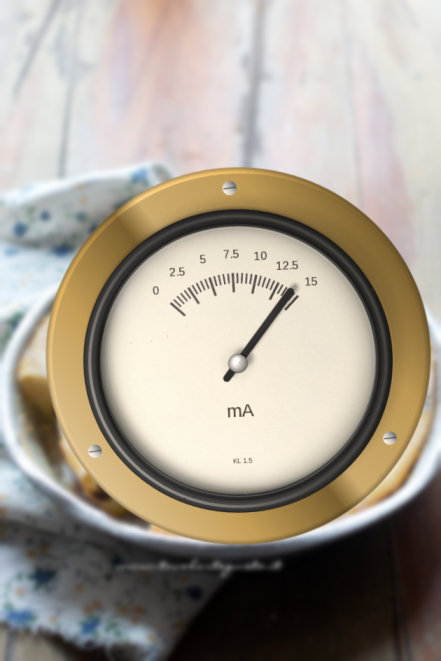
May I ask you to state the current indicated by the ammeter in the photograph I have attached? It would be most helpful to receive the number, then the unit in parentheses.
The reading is 14 (mA)
